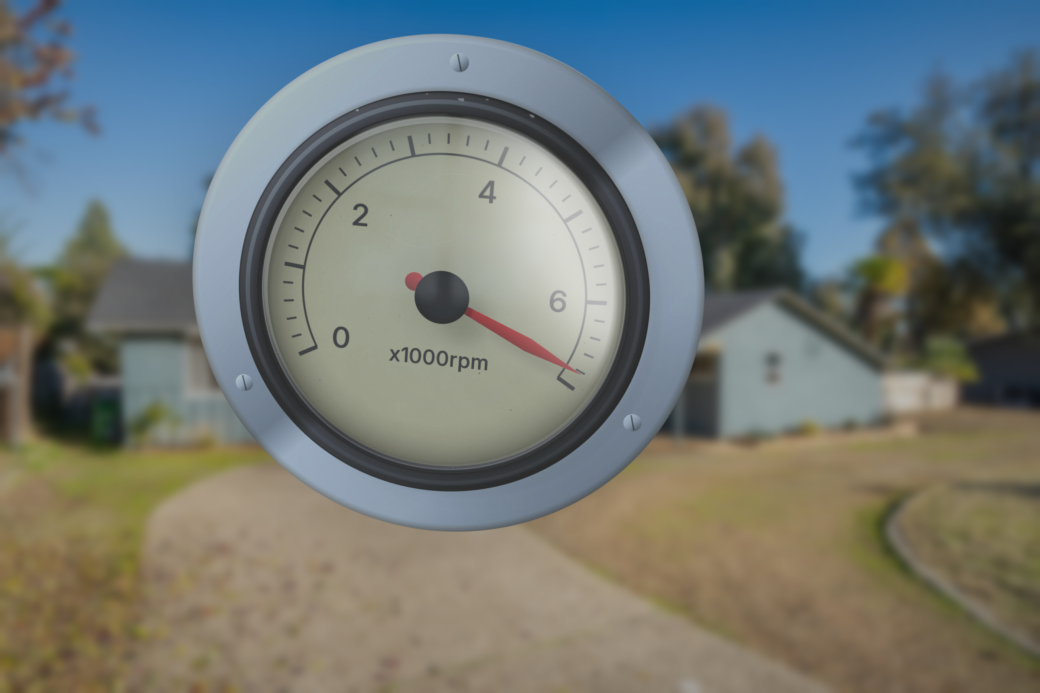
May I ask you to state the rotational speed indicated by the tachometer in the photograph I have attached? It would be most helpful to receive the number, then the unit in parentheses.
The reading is 6800 (rpm)
